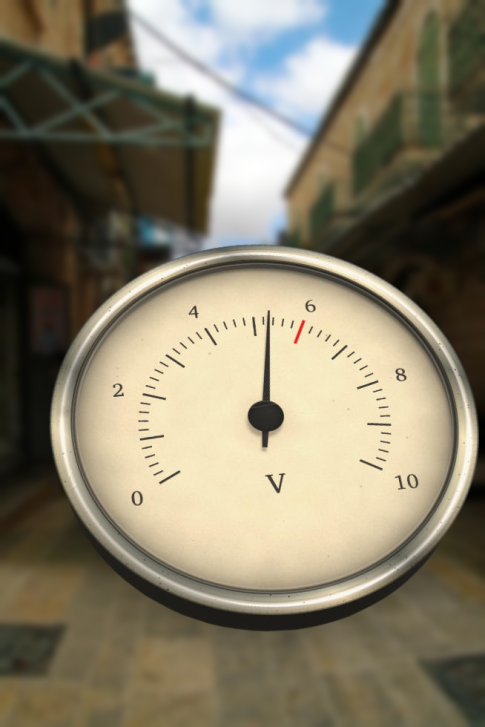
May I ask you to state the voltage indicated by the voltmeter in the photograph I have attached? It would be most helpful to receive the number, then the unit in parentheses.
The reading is 5.3 (V)
